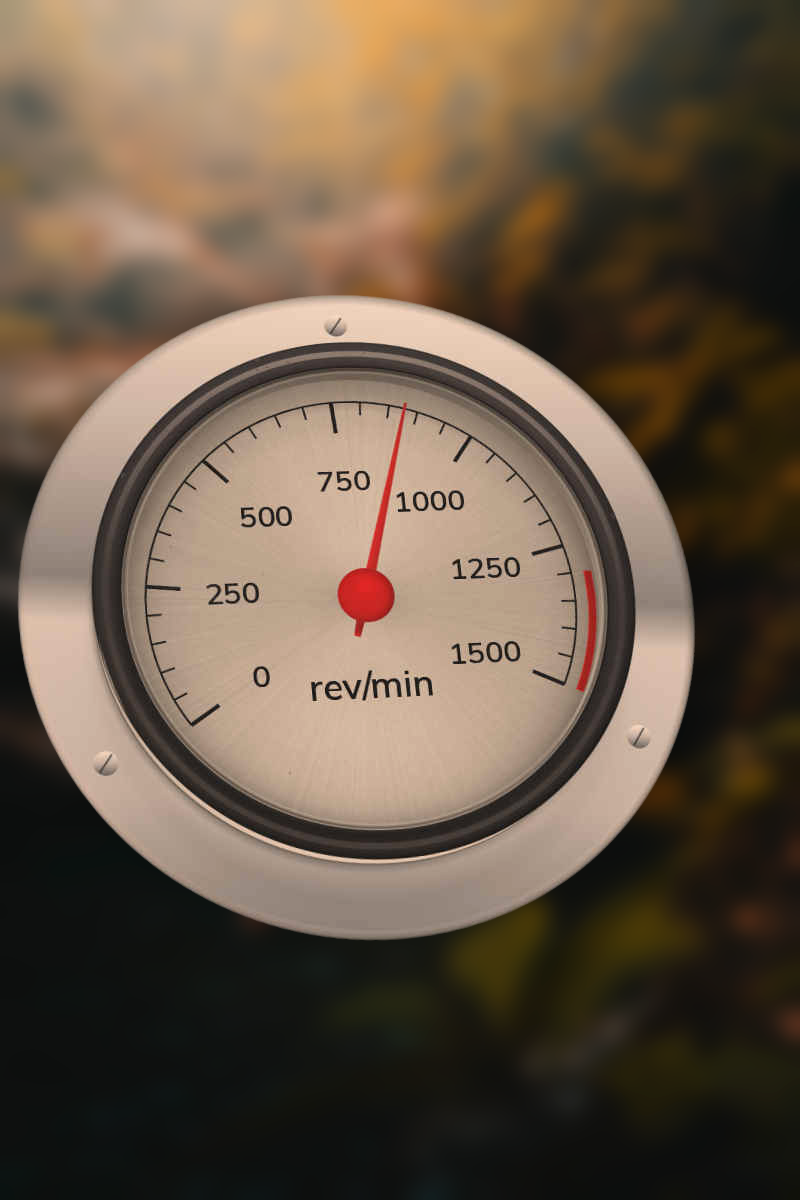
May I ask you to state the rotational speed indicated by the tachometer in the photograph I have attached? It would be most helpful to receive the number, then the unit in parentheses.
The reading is 875 (rpm)
